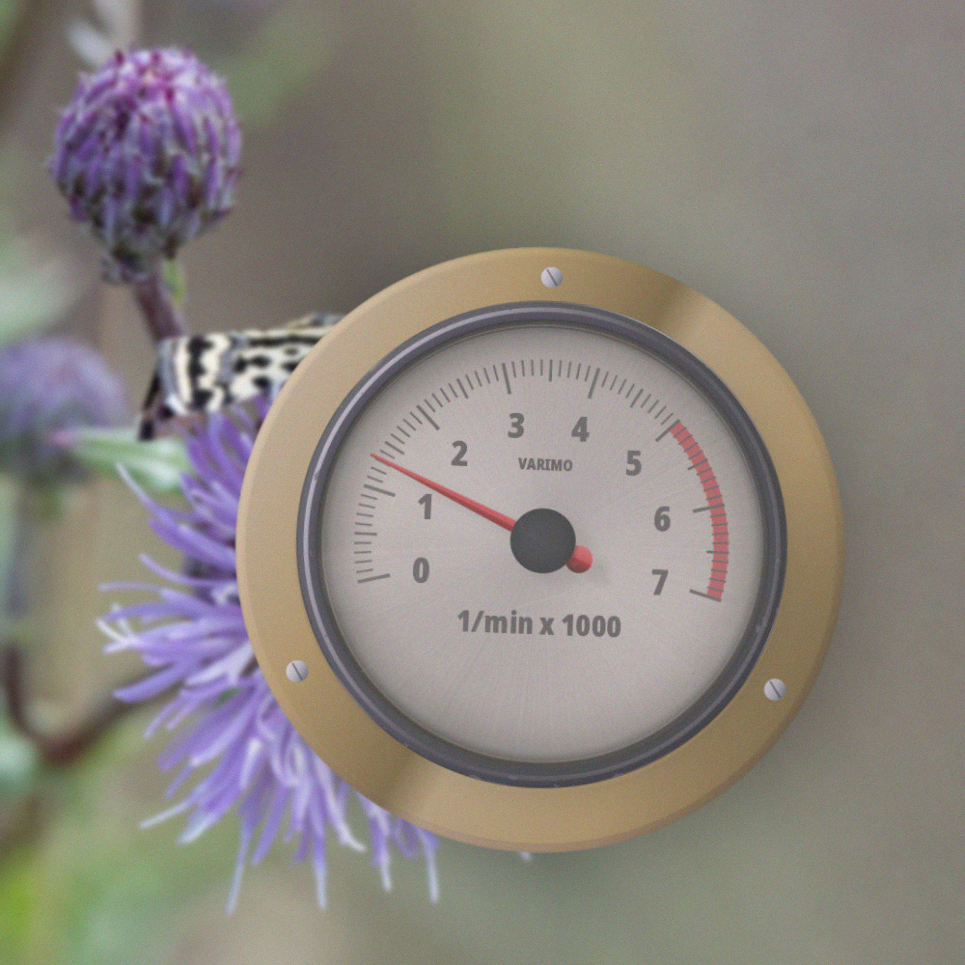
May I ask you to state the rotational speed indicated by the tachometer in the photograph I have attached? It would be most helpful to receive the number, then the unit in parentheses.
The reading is 1300 (rpm)
